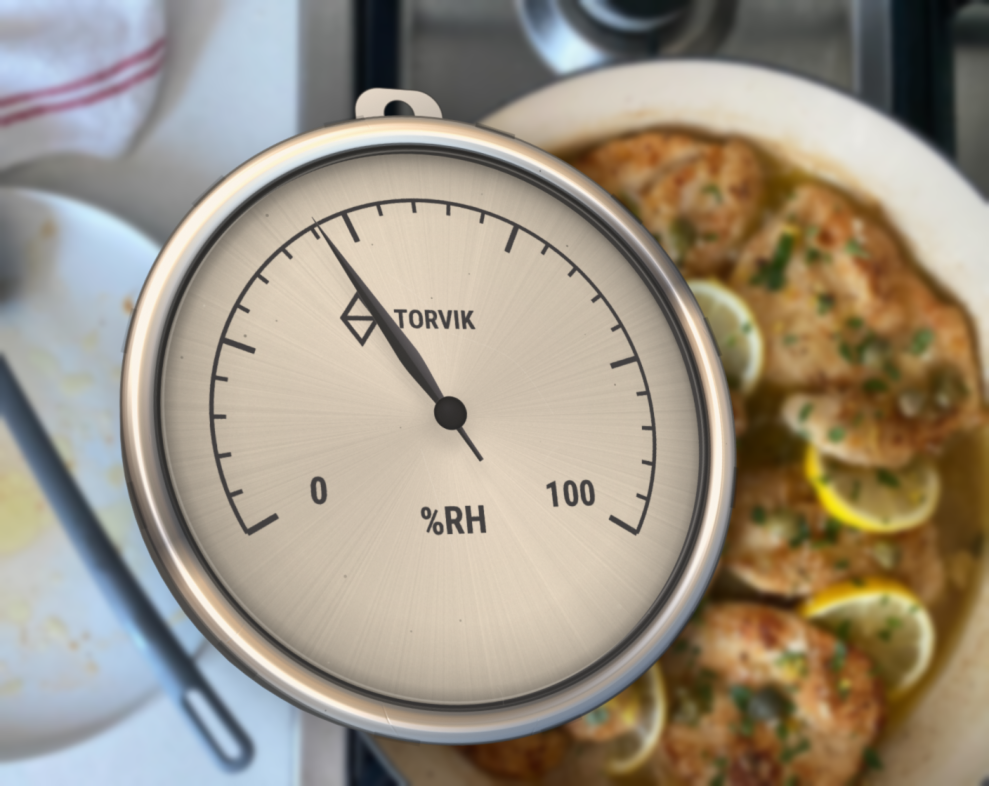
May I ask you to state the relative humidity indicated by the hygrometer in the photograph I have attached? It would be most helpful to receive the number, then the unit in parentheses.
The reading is 36 (%)
